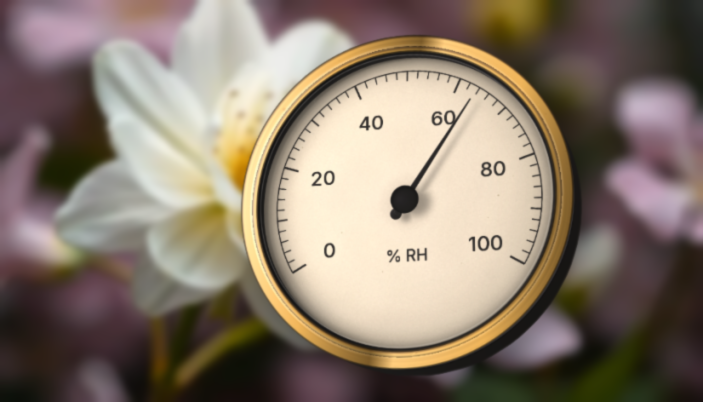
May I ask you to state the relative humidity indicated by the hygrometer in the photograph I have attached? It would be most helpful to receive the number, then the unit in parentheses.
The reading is 64 (%)
